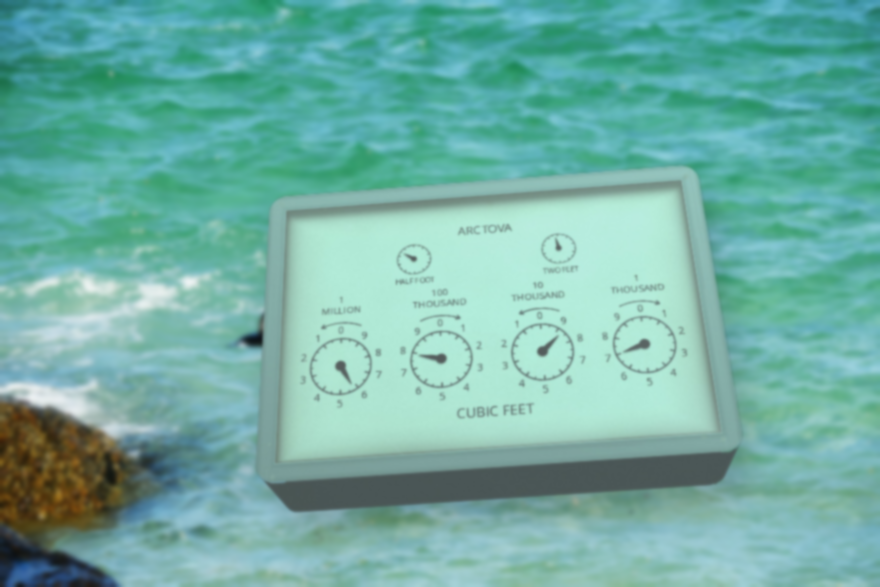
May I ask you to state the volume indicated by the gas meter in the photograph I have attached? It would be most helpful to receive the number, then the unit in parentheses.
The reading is 578700 (ft³)
